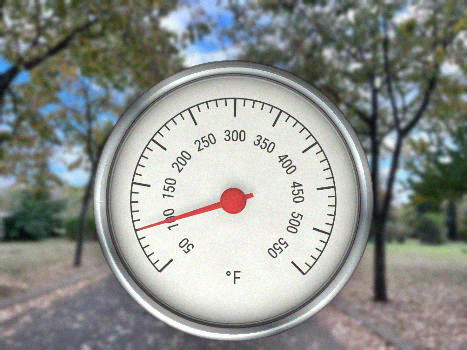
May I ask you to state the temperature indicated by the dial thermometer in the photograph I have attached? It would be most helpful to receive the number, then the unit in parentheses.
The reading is 100 (°F)
